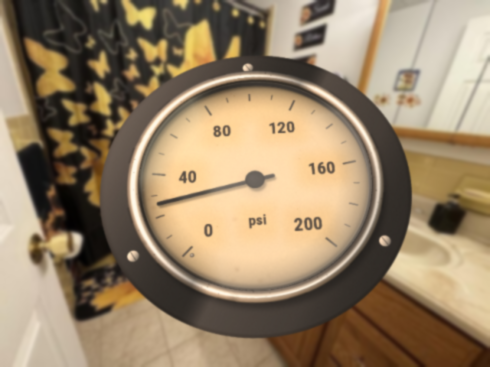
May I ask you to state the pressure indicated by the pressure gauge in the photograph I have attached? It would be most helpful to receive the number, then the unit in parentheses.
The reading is 25 (psi)
